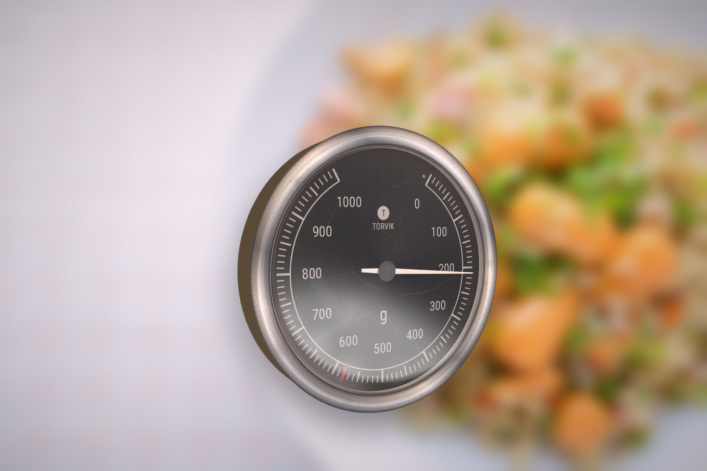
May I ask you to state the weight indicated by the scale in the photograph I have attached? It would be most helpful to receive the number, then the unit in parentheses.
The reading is 210 (g)
